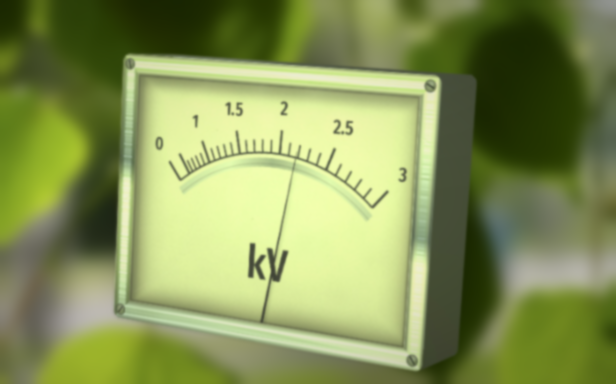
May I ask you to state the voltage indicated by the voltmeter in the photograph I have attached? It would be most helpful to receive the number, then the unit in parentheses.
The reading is 2.2 (kV)
